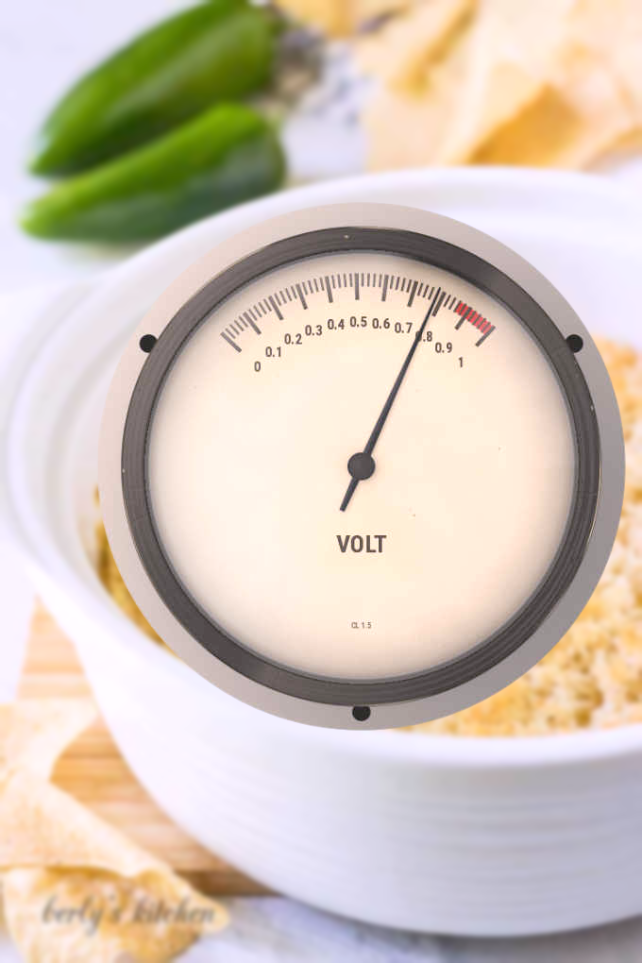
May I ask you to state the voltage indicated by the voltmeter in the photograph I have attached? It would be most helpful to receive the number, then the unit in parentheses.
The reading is 0.78 (V)
